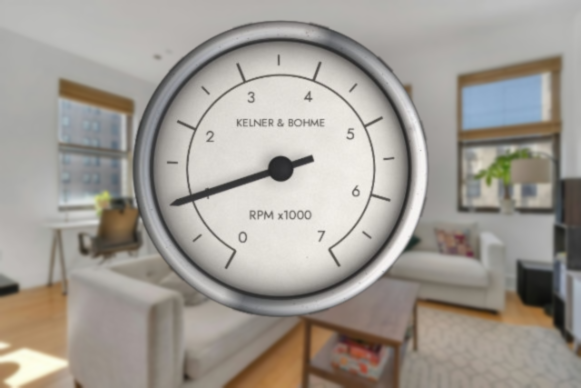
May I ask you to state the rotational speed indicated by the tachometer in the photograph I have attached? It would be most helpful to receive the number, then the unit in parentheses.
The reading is 1000 (rpm)
